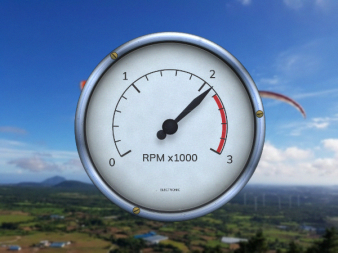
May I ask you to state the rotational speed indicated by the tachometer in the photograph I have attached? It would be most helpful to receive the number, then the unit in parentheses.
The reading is 2100 (rpm)
